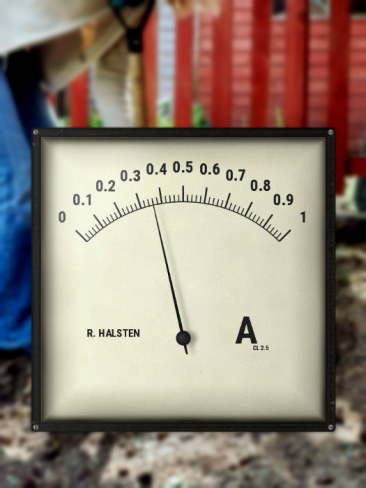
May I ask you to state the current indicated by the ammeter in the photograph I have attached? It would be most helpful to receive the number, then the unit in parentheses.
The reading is 0.36 (A)
